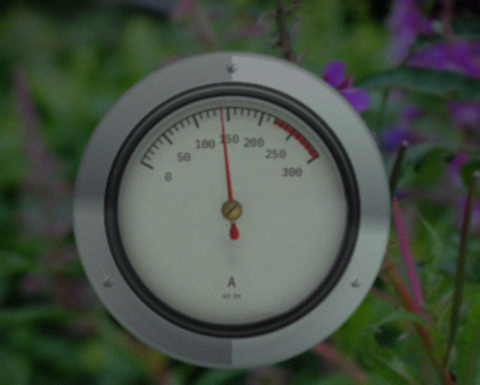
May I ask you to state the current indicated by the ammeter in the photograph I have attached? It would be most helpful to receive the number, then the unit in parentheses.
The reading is 140 (A)
